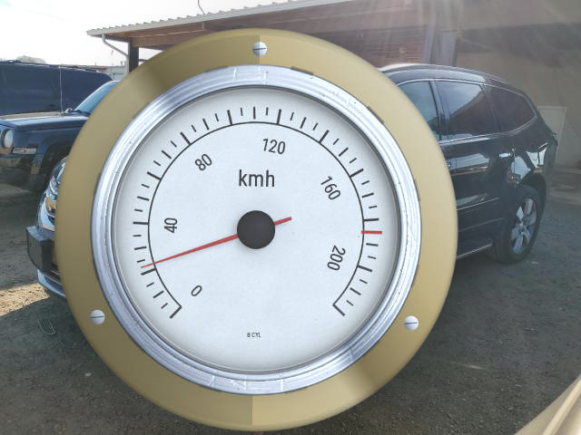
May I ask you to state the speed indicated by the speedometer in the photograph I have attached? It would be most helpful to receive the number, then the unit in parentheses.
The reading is 22.5 (km/h)
